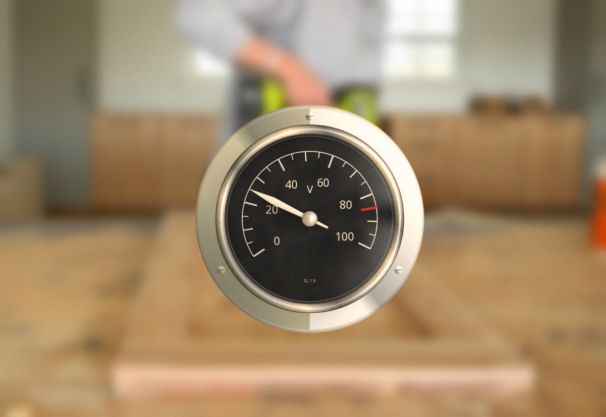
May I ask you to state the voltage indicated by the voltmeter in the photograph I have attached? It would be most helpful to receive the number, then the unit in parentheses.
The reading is 25 (V)
